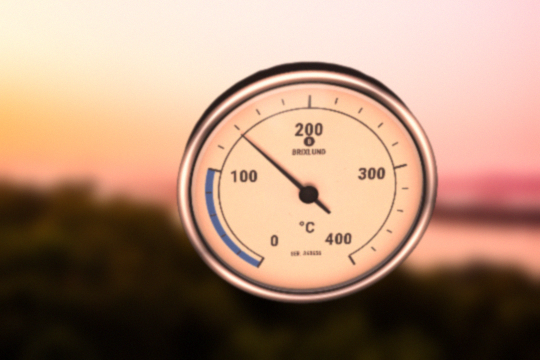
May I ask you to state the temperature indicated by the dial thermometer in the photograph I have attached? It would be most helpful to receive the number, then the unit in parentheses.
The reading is 140 (°C)
